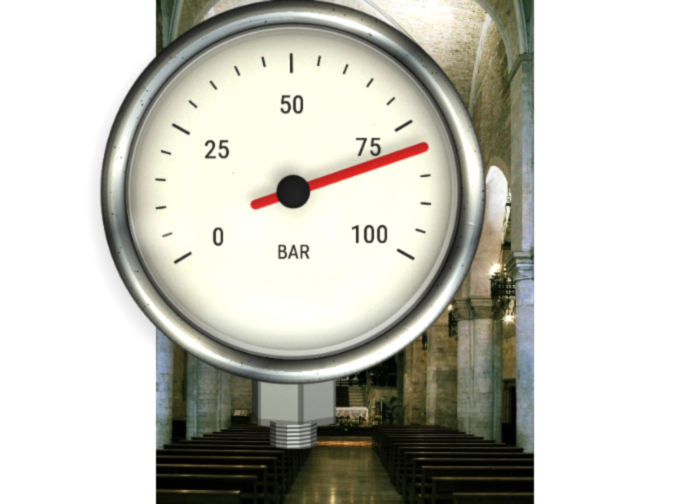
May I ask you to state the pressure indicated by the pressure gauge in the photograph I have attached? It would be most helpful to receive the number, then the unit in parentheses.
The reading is 80 (bar)
